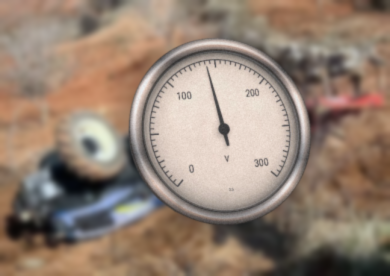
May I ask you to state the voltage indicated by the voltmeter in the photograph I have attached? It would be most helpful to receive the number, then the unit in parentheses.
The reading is 140 (V)
